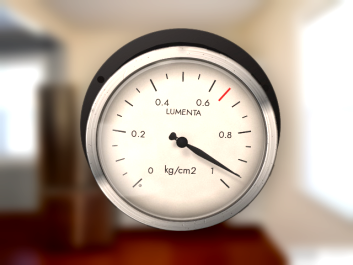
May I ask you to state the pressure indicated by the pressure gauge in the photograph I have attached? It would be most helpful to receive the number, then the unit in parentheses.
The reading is 0.95 (kg/cm²)
